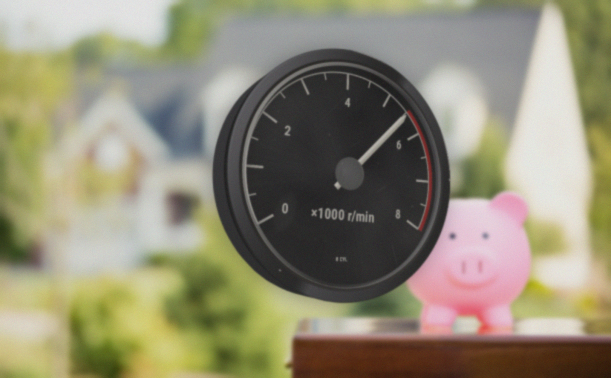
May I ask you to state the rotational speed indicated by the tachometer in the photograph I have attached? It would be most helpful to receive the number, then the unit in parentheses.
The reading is 5500 (rpm)
